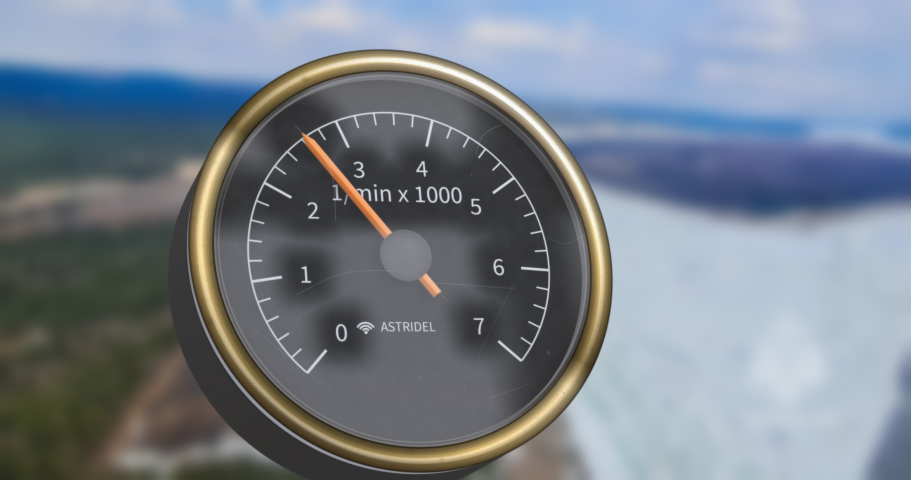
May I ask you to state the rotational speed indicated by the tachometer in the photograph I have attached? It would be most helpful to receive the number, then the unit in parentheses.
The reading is 2600 (rpm)
